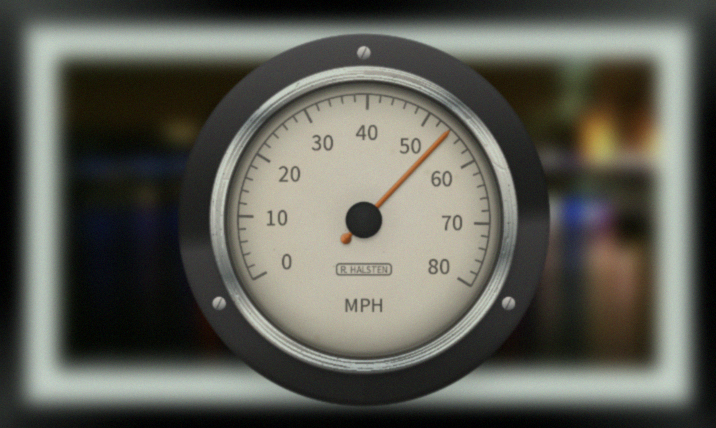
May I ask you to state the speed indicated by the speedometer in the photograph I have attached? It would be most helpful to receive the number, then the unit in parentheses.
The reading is 54 (mph)
